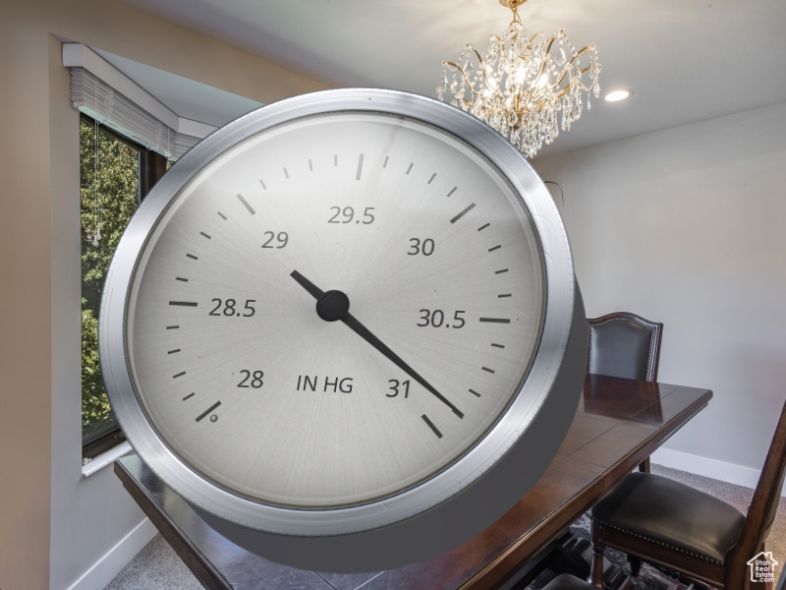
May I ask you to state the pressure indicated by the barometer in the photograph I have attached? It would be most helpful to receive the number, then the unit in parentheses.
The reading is 30.9 (inHg)
